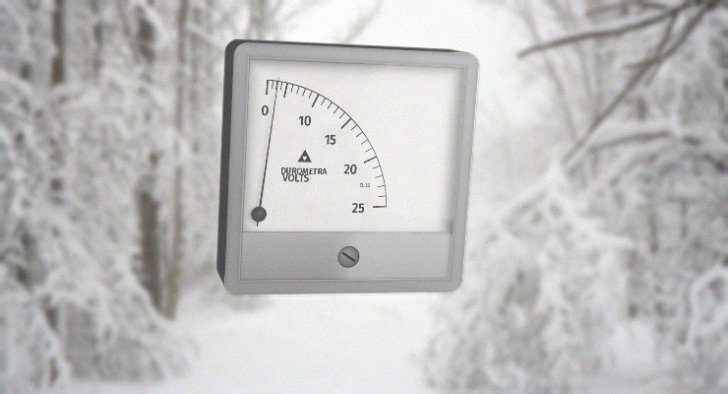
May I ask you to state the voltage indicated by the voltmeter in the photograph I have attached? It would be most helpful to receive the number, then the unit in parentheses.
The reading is 3 (V)
